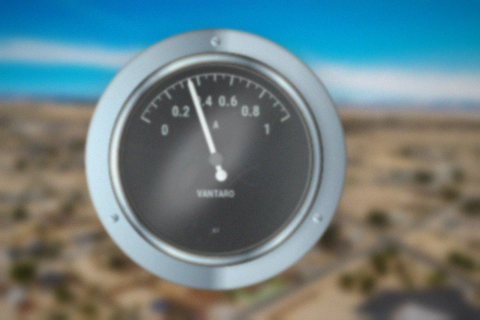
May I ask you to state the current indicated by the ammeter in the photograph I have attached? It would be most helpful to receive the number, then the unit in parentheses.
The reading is 0.35 (A)
